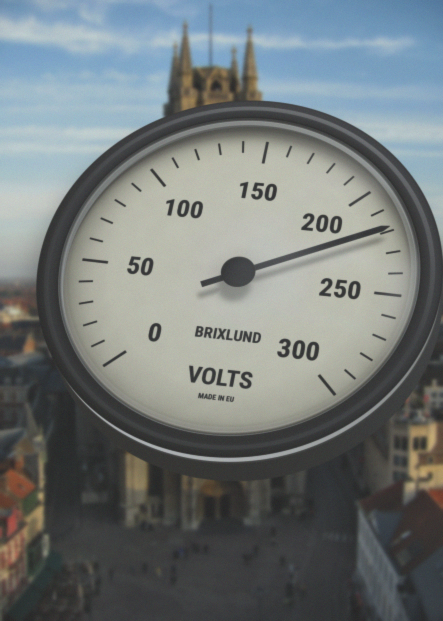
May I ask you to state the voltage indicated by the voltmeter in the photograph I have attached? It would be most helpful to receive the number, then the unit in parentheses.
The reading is 220 (V)
